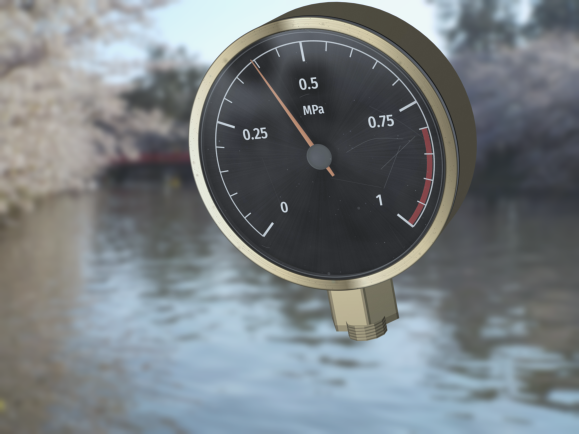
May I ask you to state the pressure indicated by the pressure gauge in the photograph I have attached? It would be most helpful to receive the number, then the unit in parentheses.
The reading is 0.4 (MPa)
